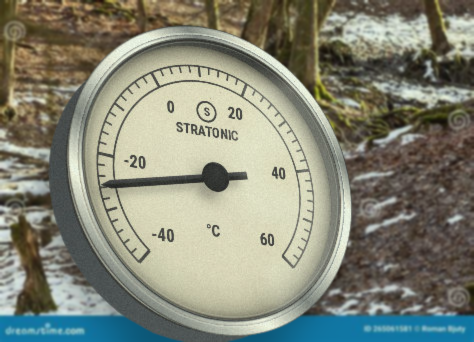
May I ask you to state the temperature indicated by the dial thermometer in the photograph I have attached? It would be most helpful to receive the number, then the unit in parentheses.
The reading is -26 (°C)
